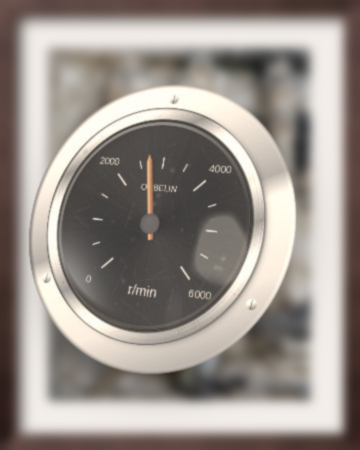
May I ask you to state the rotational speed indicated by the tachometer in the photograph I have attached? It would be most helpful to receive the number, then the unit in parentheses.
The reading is 2750 (rpm)
